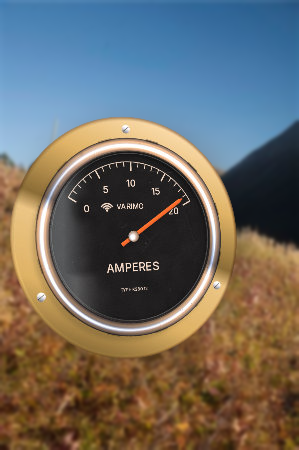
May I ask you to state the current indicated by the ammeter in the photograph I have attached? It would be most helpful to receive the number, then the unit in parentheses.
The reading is 19 (A)
